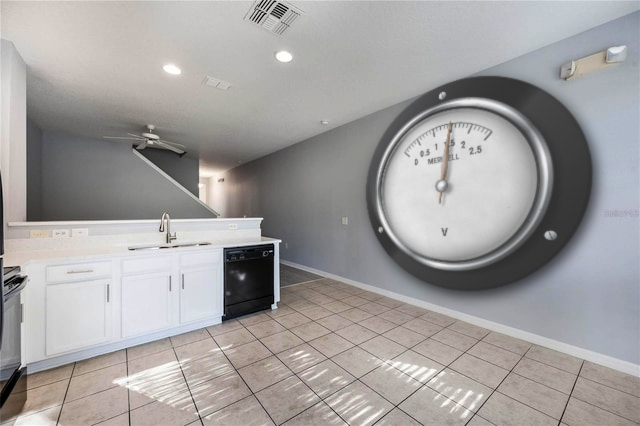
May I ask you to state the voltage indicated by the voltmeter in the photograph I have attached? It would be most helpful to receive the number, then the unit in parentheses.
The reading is 1.5 (V)
